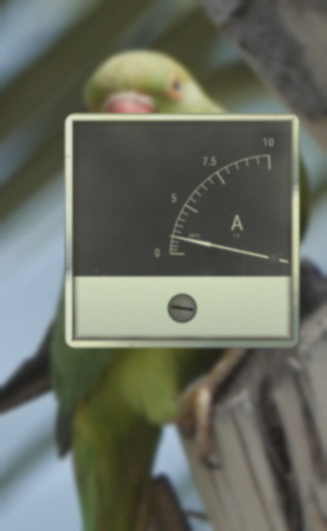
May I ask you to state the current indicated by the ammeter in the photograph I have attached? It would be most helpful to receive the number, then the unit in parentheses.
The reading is 2.5 (A)
